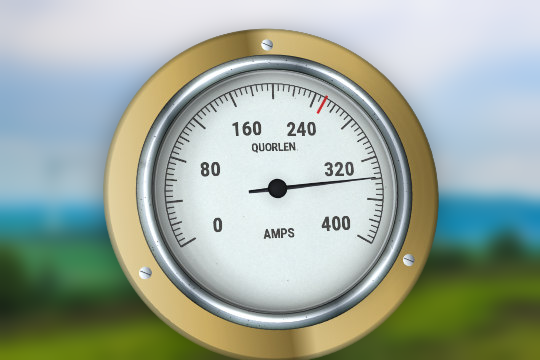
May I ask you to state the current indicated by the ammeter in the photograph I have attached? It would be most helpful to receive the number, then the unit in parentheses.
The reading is 340 (A)
